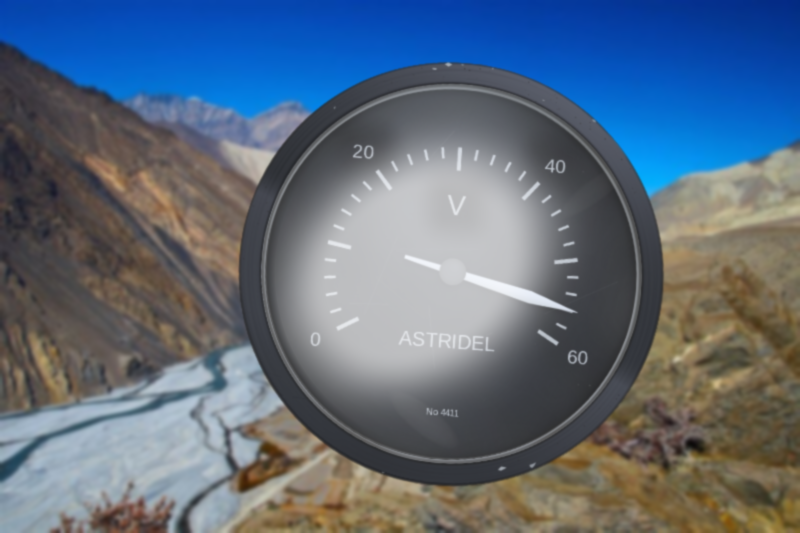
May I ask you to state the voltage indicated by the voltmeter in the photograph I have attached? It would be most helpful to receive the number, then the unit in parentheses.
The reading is 56 (V)
